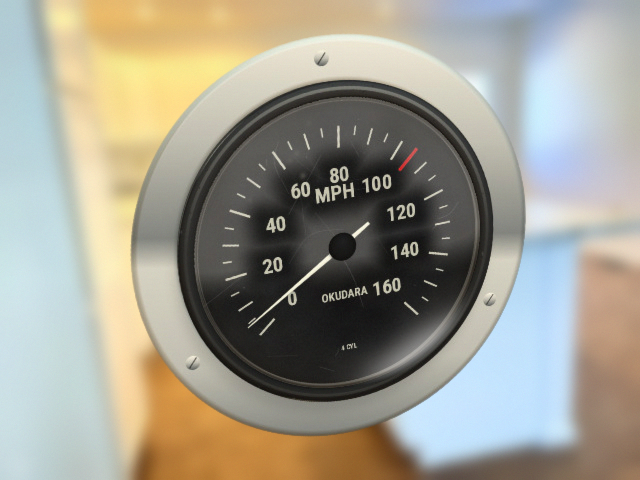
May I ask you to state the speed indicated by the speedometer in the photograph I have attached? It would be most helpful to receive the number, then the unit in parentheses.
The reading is 5 (mph)
